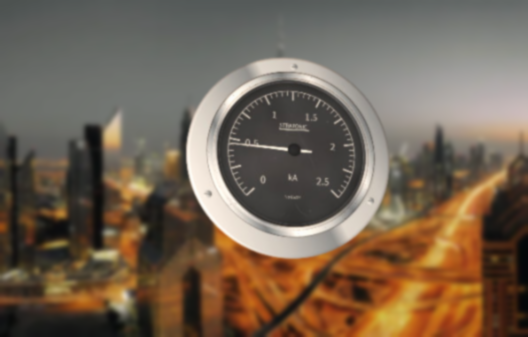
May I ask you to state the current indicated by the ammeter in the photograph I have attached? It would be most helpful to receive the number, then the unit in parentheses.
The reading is 0.45 (kA)
